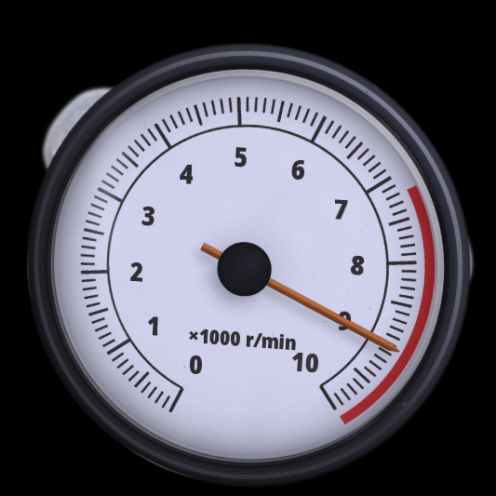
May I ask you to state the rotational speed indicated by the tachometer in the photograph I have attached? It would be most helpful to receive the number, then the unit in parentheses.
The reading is 9000 (rpm)
